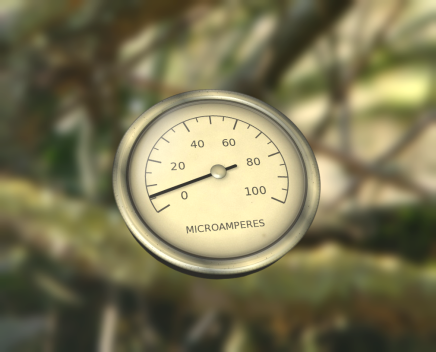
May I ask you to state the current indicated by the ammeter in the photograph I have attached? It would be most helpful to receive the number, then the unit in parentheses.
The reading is 5 (µA)
